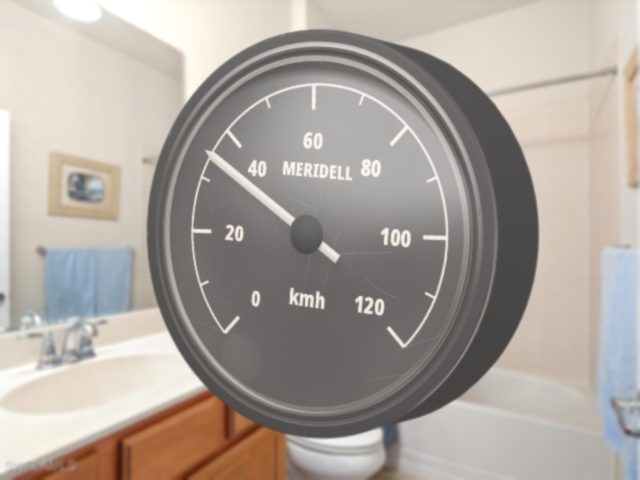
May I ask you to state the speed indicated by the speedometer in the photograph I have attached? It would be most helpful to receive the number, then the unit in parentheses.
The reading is 35 (km/h)
